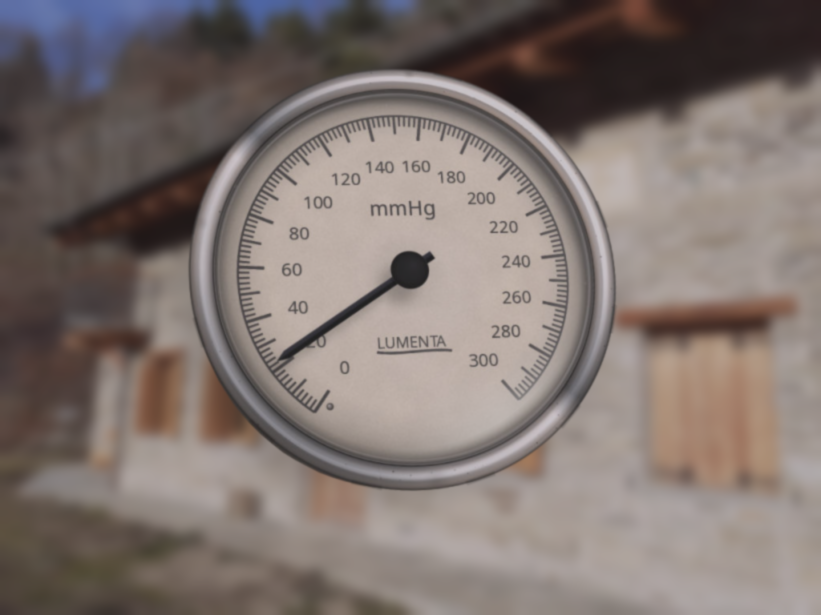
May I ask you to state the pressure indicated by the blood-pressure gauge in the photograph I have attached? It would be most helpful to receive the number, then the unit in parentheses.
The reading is 22 (mmHg)
